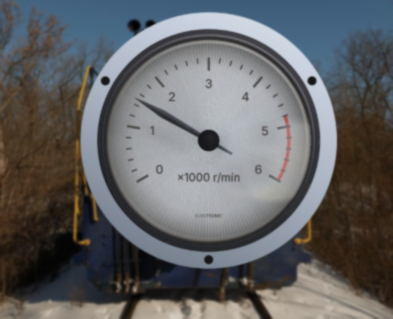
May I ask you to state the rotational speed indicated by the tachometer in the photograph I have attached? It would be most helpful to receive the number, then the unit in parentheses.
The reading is 1500 (rpm)
